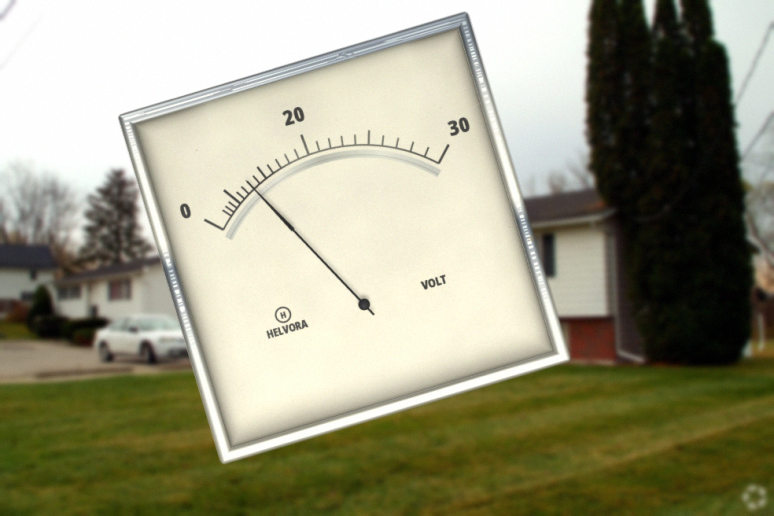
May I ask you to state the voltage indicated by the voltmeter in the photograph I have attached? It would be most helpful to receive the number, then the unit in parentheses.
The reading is 13 (V)
